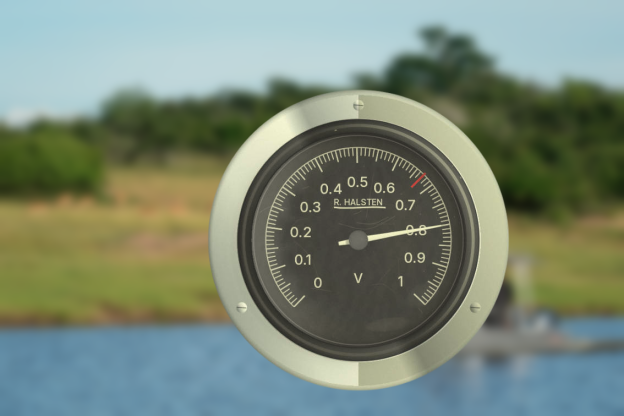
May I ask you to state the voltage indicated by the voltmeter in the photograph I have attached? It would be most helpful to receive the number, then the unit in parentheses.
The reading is 0.8 (V)
